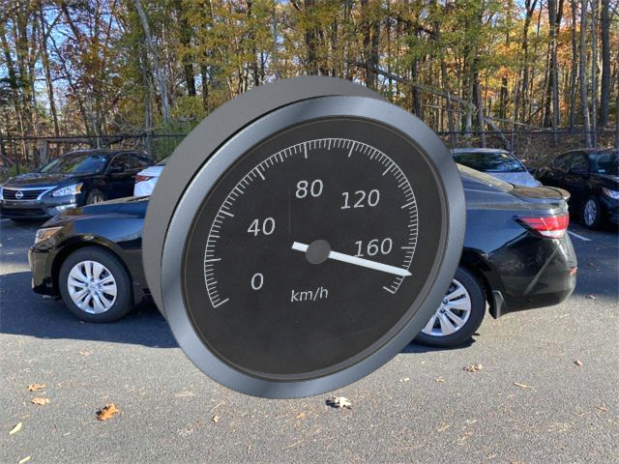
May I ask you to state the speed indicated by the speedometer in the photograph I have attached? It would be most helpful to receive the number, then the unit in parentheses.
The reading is 170 (km/h)
